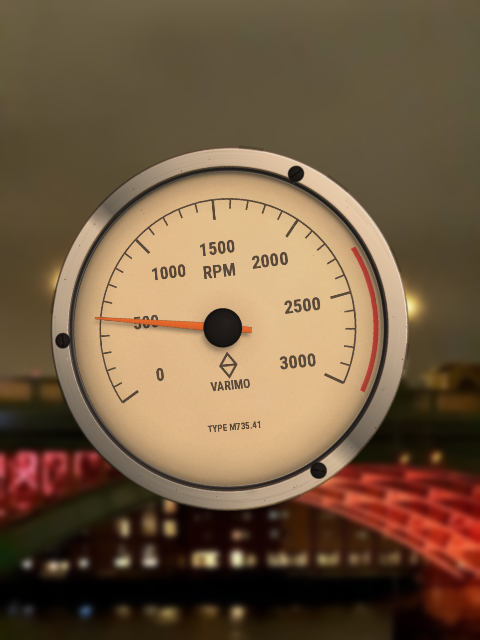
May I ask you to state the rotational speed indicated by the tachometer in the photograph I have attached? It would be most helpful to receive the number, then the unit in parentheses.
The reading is 500 (rpm)
